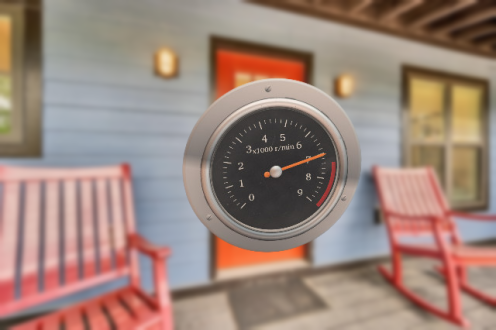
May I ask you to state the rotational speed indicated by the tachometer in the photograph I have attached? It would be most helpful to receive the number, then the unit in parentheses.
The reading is 7000 (rpm)
